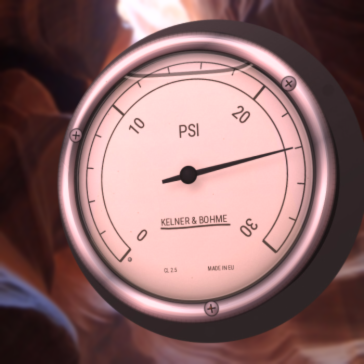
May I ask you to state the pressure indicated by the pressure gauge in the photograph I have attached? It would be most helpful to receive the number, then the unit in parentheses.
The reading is 24 (psi)
